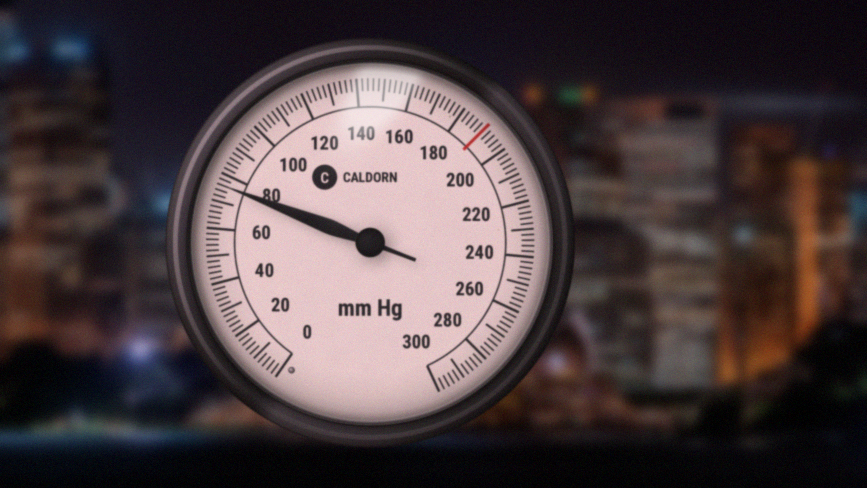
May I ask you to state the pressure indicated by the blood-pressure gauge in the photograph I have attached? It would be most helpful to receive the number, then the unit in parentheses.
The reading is 76 (mmHg)
